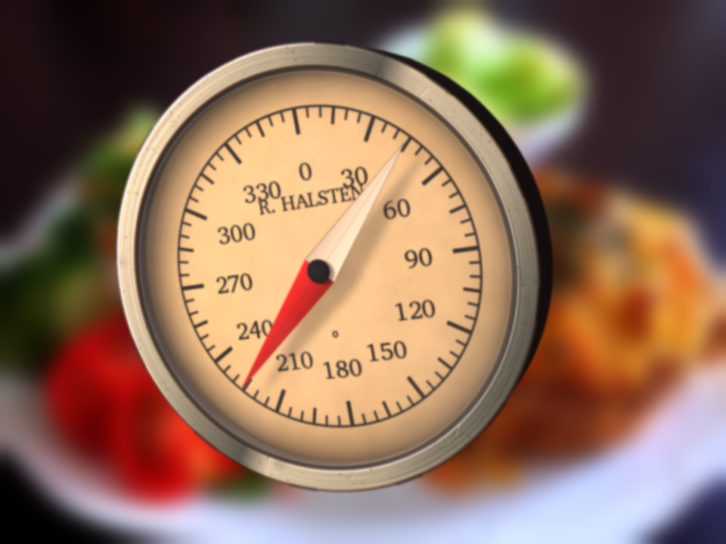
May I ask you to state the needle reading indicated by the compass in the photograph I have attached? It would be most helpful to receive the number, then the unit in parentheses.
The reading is 225 (°)
